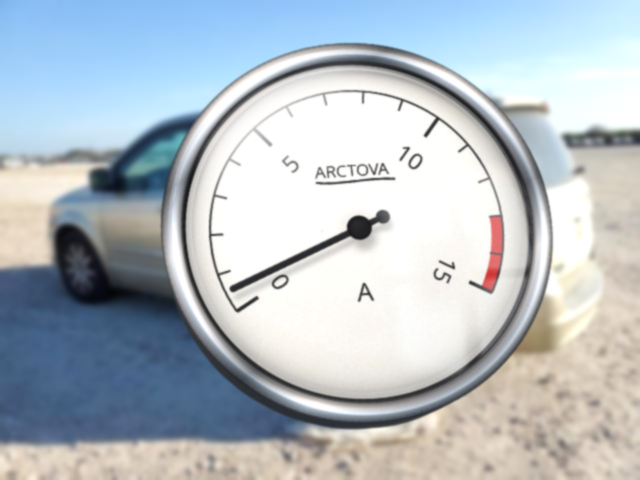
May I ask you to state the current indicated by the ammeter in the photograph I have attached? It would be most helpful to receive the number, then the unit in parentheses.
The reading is 0.5 (A)
